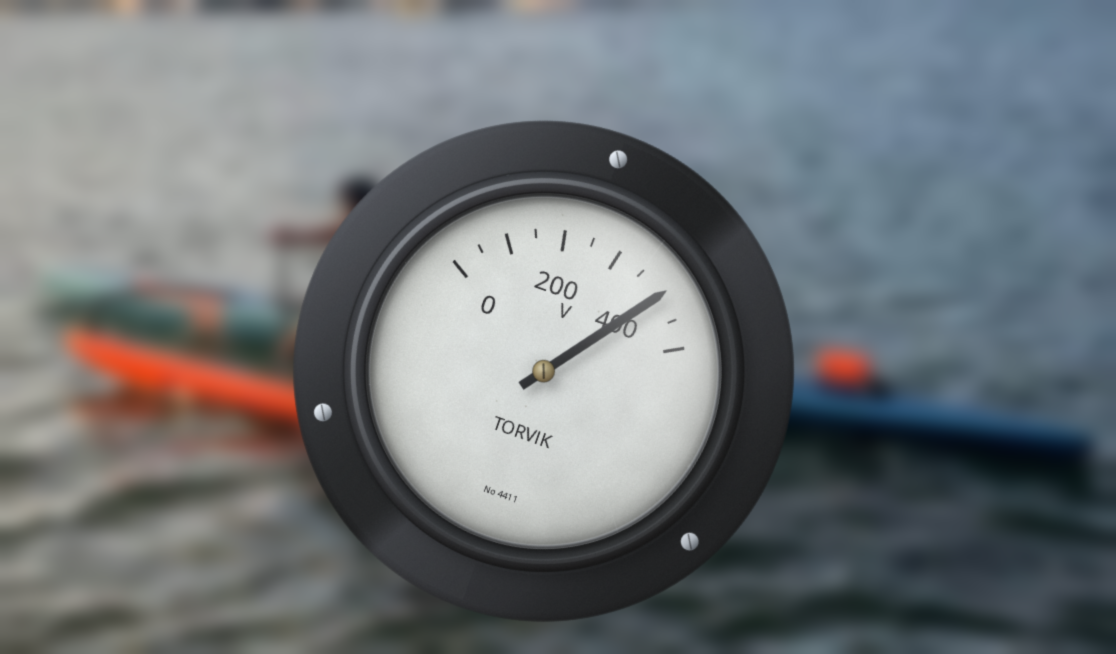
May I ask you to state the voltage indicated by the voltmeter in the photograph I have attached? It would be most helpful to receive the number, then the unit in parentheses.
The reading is 400 (V)
